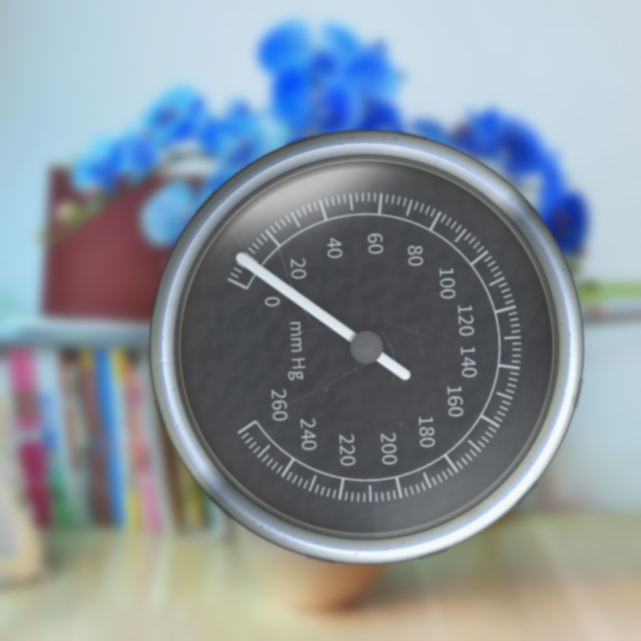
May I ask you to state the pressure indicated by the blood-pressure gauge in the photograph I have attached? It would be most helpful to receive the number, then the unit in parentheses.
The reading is 8 (mmHg)
